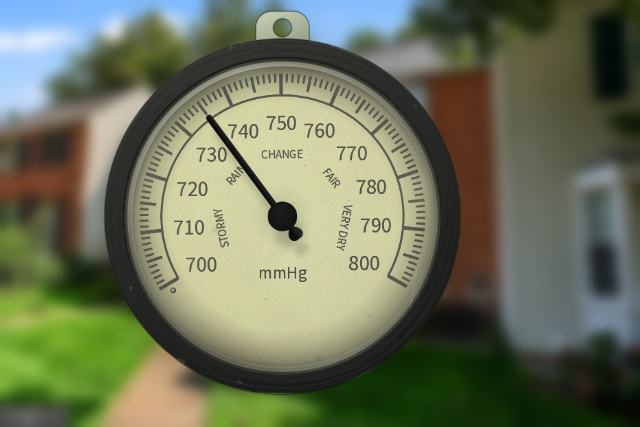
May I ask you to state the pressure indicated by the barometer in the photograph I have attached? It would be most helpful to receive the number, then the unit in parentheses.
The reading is 735 (mmHg)
